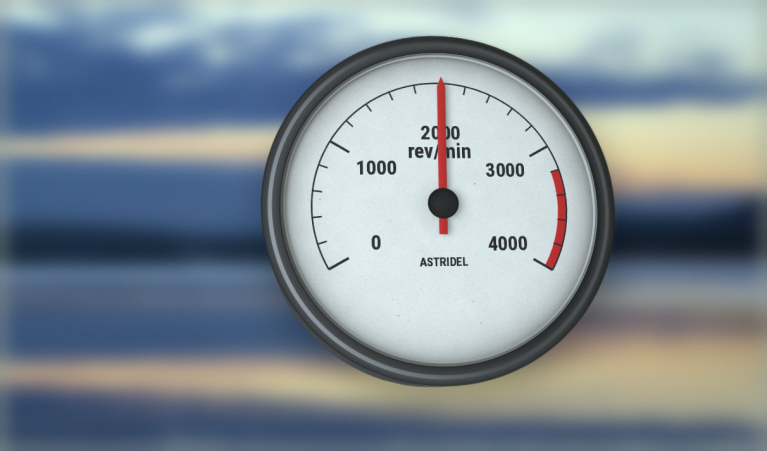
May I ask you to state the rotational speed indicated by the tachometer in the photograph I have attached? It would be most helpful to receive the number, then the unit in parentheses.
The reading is 2000 (rpm)
